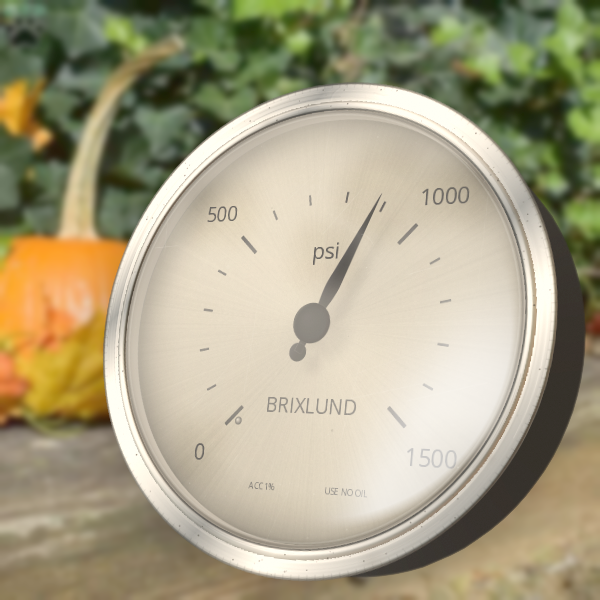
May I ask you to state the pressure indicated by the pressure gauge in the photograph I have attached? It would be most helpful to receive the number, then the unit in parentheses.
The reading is 900 (psi)
